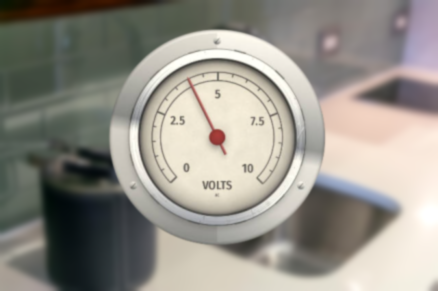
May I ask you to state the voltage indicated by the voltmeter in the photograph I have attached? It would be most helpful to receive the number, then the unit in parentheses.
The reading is 4 (V)
